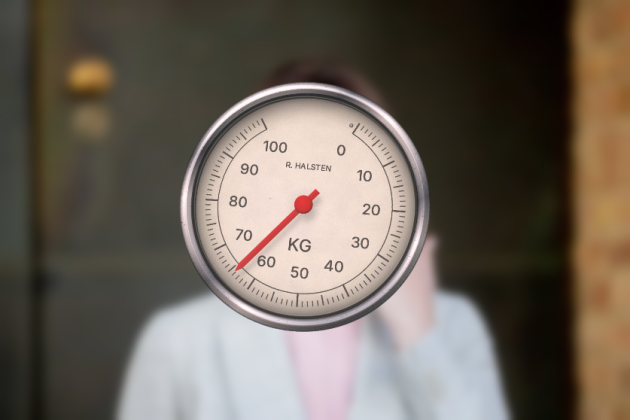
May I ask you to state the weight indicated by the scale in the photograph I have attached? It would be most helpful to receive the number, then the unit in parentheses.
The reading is 64 (kg)
